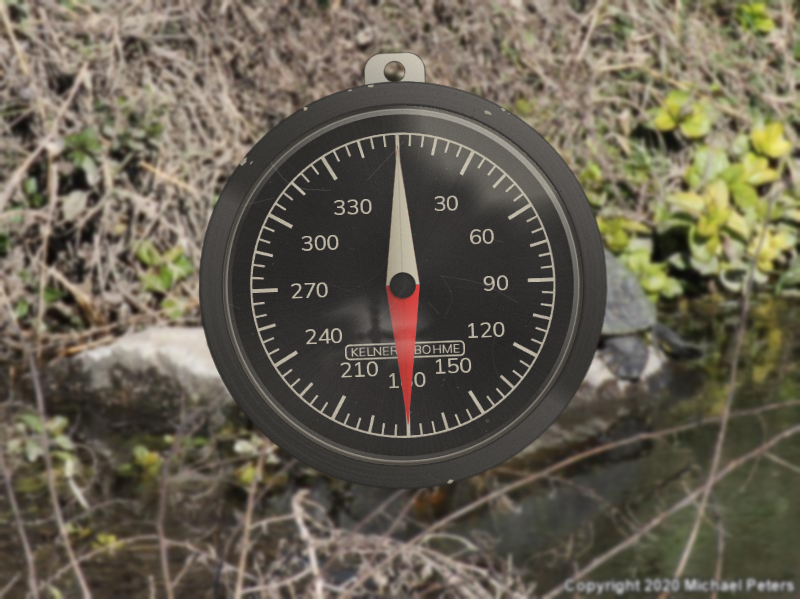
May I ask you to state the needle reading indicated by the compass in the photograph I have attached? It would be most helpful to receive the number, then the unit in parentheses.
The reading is 180 (°)
